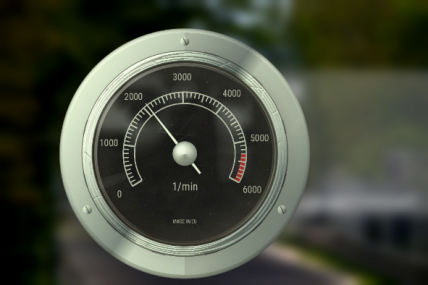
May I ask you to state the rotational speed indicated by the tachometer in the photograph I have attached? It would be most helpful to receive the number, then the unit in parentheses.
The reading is 2100 (rpm)
